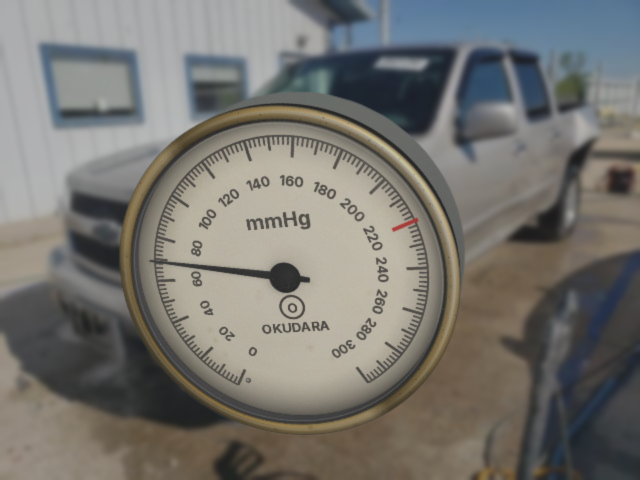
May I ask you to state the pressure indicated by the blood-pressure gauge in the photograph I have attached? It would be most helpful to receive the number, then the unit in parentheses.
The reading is 70 (mmHg)
